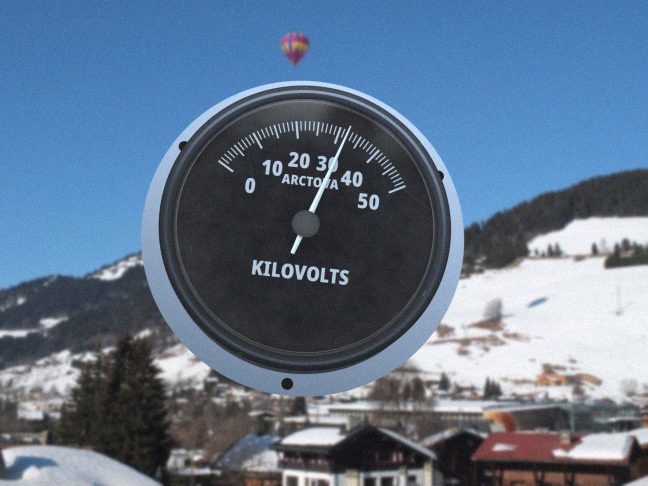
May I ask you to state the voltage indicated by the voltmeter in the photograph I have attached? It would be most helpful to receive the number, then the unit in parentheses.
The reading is 32 (kV)
